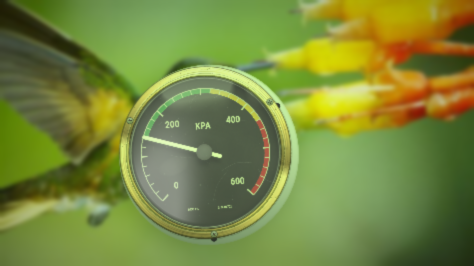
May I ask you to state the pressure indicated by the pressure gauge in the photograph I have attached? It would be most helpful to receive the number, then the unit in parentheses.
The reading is 140 (kPa)
